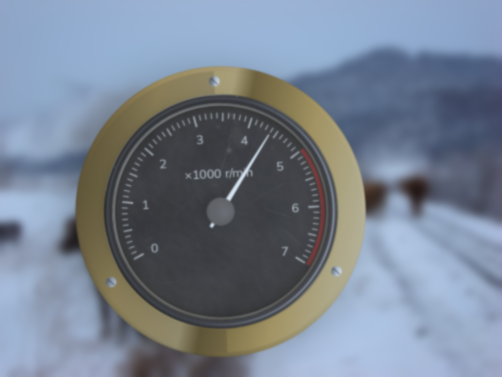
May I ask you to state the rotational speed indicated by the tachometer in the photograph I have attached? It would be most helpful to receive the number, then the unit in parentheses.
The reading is 4400 (rpm)
